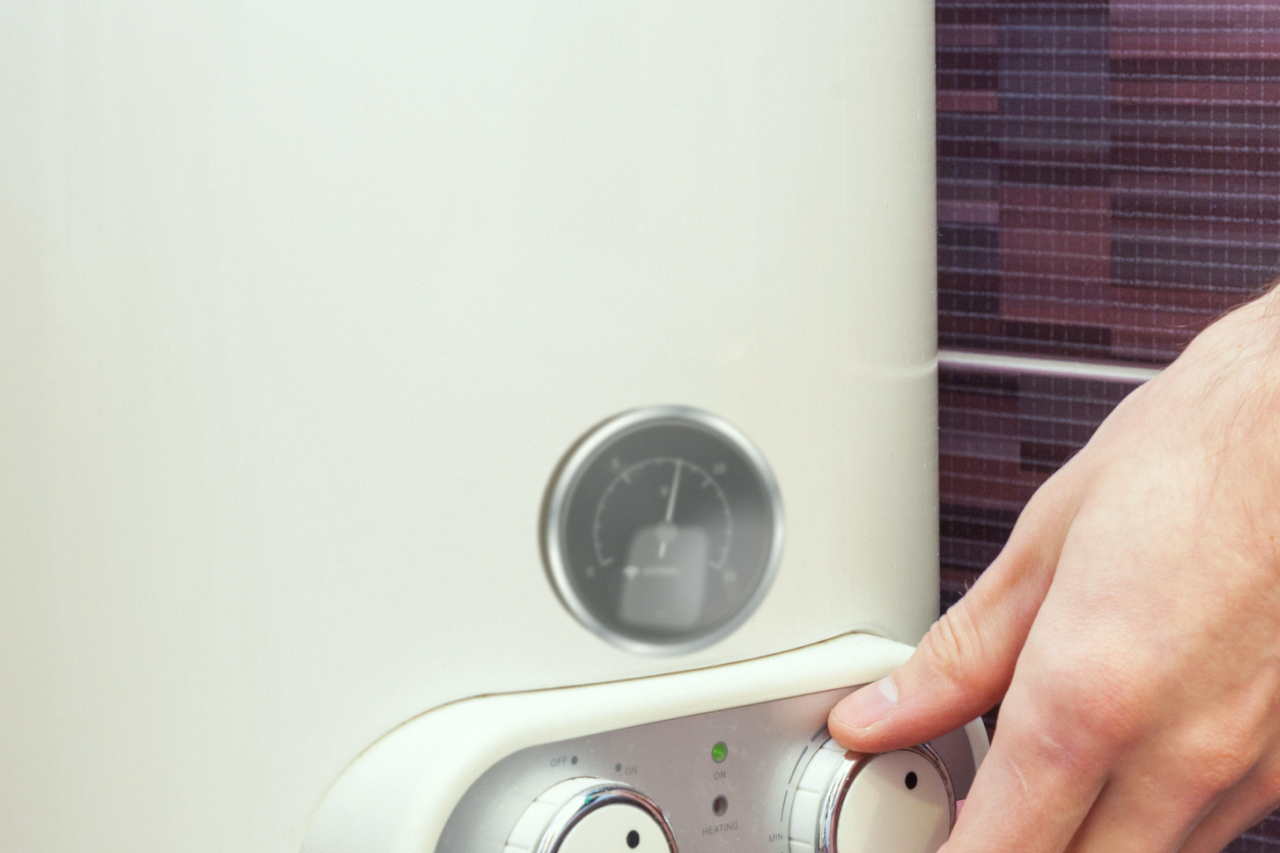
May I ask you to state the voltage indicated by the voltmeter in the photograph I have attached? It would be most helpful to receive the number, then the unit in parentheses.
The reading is 8 (V)
